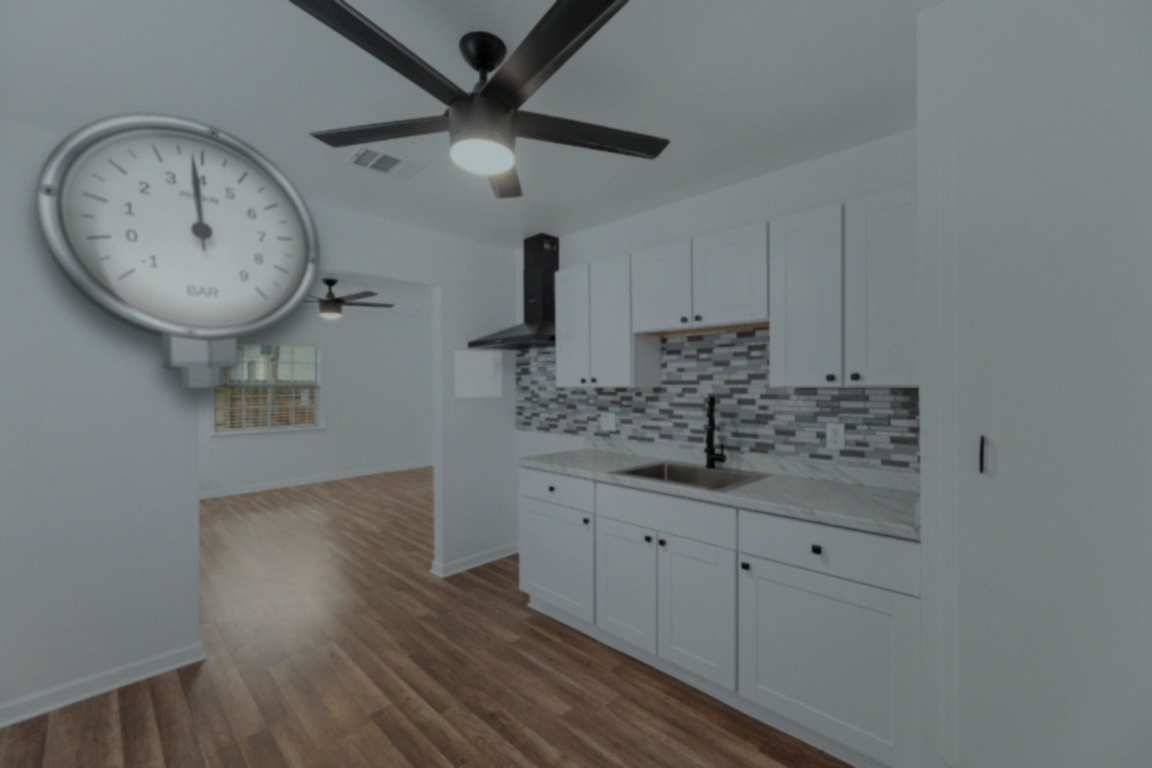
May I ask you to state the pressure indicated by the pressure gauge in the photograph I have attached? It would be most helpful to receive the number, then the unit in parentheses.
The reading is 3.75 (bar)
